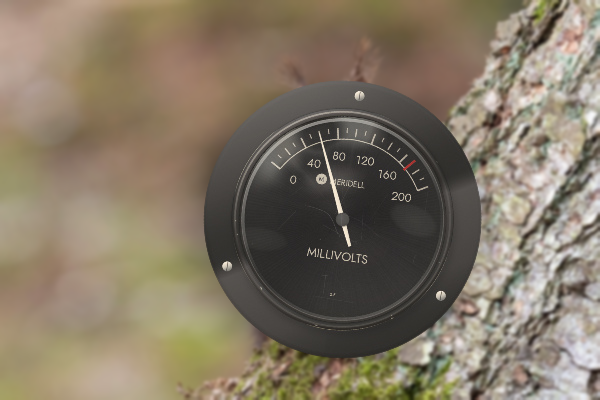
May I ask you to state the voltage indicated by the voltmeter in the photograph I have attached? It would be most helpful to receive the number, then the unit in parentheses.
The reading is 60 (mV)
